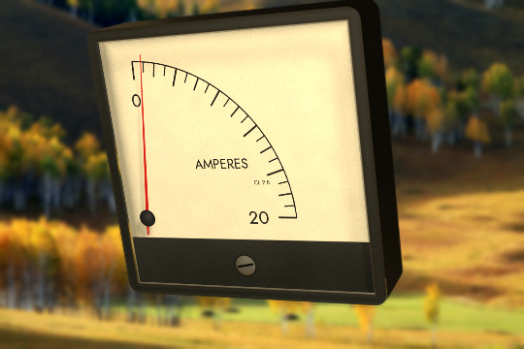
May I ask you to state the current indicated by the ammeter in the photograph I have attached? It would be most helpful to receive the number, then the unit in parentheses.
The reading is 1 (A)
